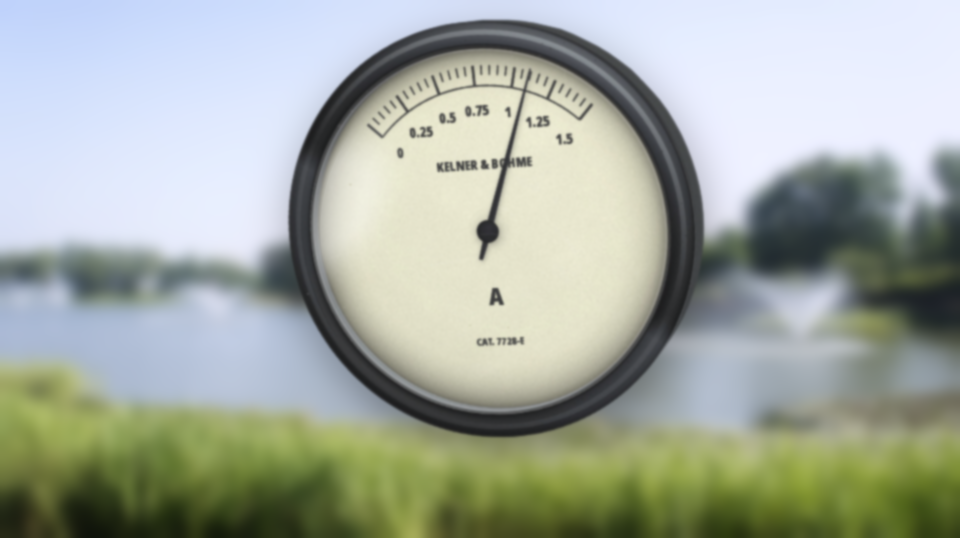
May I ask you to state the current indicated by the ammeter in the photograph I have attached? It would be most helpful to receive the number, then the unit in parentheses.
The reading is 1.1 (A)
